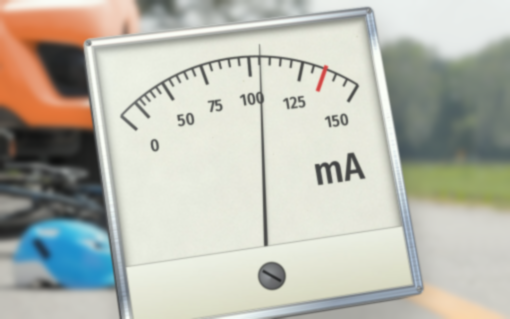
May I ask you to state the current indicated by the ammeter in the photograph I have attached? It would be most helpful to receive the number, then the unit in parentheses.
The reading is 105 (mA)
